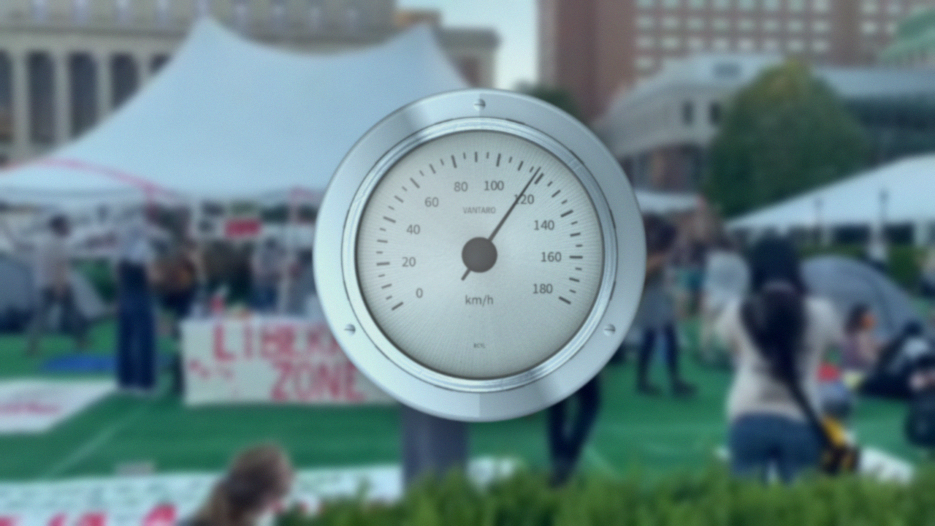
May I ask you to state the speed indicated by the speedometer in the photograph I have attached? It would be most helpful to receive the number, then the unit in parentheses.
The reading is 117.5 (km/h)
